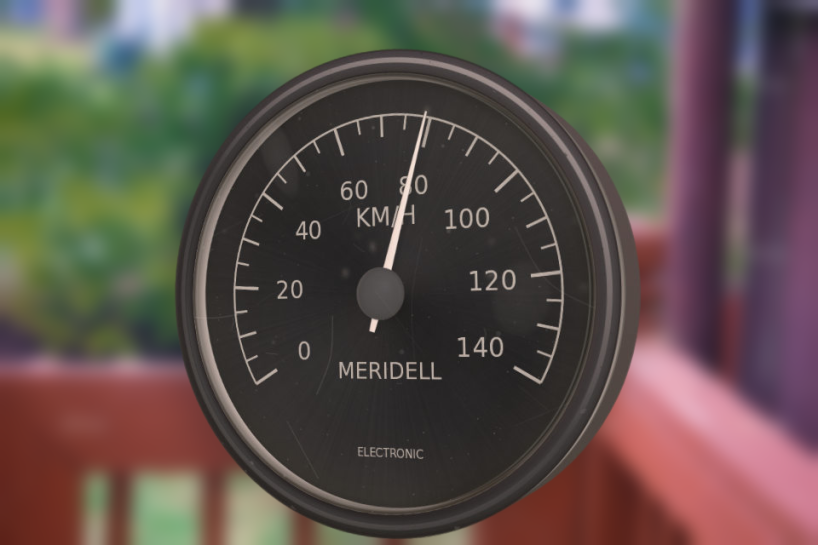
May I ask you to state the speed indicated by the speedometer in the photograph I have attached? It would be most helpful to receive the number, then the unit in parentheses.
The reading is 80 (km/h)
